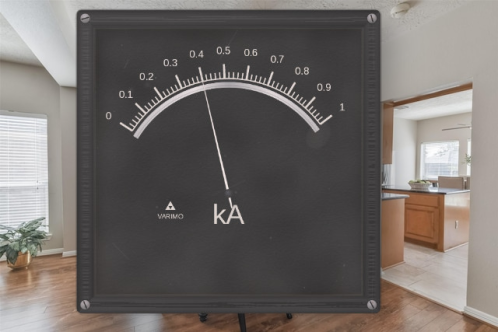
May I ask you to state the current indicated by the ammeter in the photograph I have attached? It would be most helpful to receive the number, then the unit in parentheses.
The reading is 0.4 (kA)
